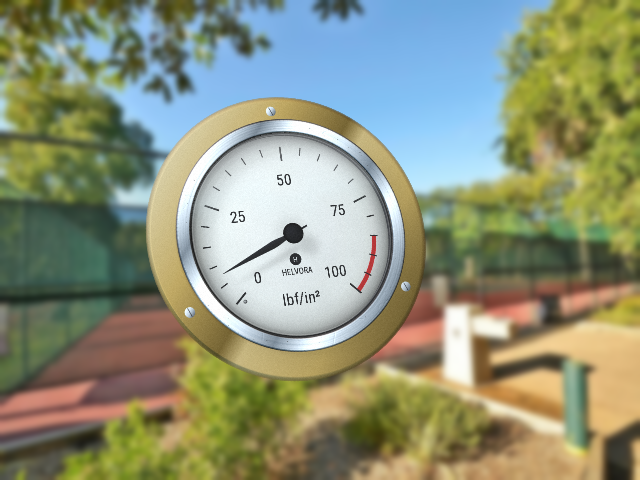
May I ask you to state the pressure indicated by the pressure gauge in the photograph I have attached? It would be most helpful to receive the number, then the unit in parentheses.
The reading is 7.5 (psi)
